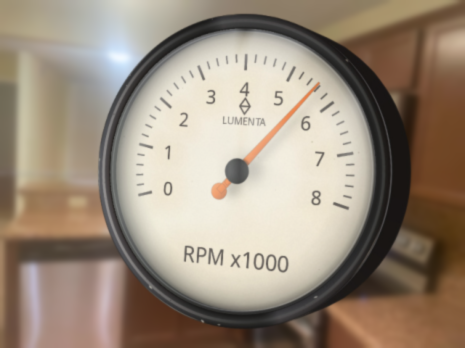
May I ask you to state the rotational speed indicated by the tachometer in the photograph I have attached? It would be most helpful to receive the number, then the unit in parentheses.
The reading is 5600 (rpm)
